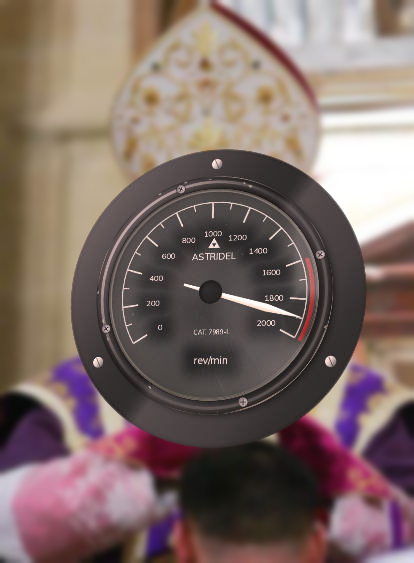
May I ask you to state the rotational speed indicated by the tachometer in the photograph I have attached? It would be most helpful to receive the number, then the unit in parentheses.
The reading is 1900 (rpm)
